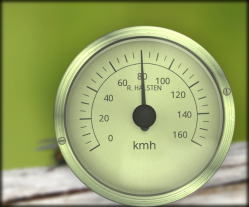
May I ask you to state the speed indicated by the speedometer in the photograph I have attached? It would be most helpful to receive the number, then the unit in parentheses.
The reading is 80 (km/h)
